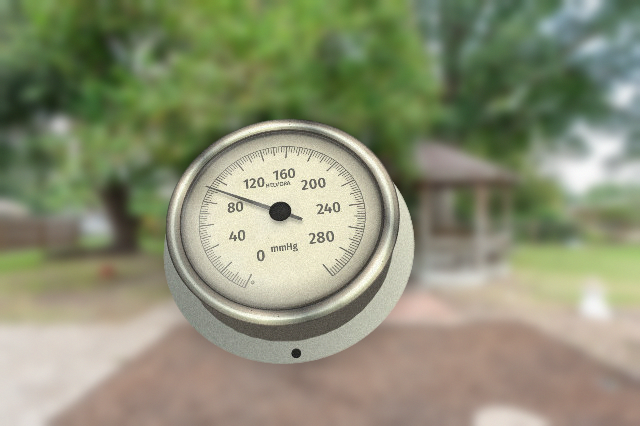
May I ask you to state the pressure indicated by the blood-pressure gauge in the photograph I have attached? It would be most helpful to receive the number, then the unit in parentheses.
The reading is 90 (mmHg)
